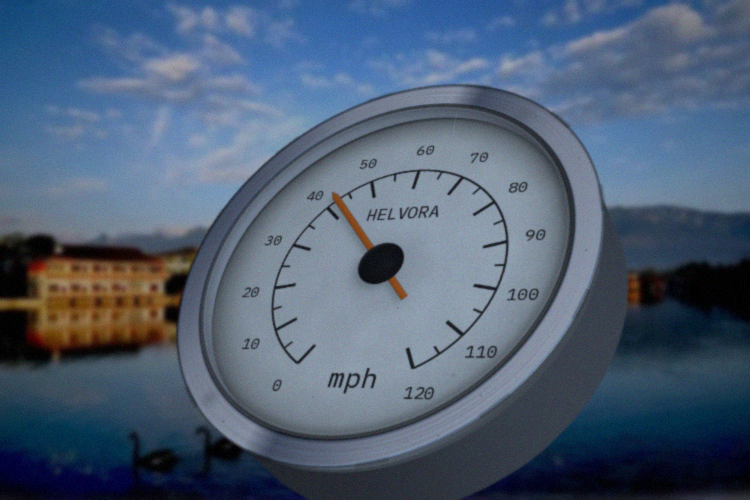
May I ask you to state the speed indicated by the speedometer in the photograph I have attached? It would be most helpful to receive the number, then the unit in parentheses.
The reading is 42.5 (mph)
